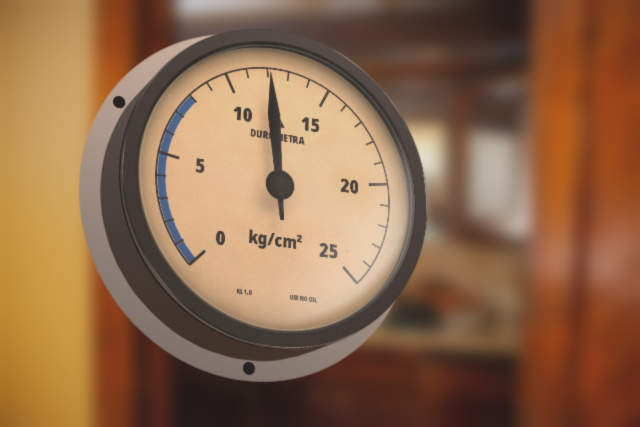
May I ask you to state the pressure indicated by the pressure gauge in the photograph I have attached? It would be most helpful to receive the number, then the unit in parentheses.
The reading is 12 (kg/cm²)
